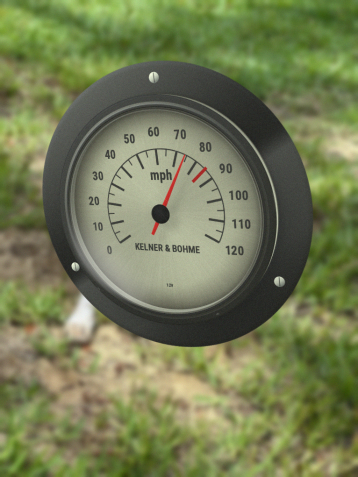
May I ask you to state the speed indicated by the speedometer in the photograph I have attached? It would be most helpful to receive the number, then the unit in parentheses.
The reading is 75 (mph)
